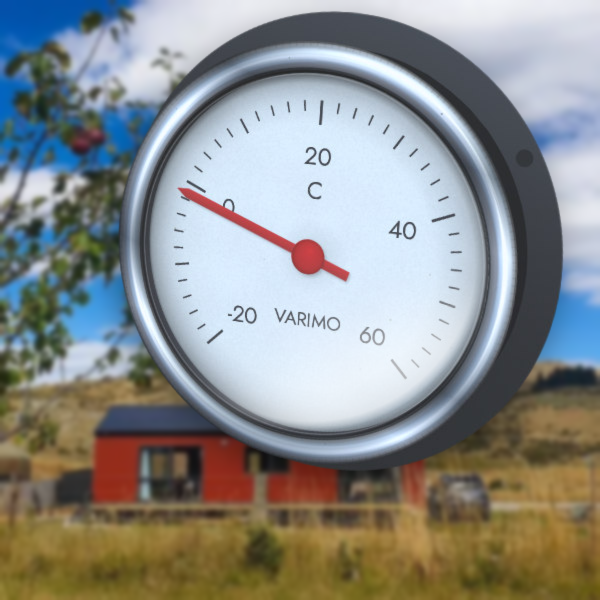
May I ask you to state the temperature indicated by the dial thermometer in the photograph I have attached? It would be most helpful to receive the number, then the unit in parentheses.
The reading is -1 (°C)
